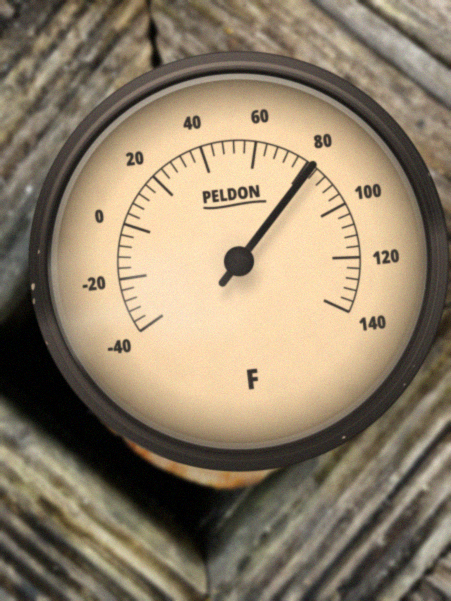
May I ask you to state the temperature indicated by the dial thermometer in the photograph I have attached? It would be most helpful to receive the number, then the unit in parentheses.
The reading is 82 (°F)
